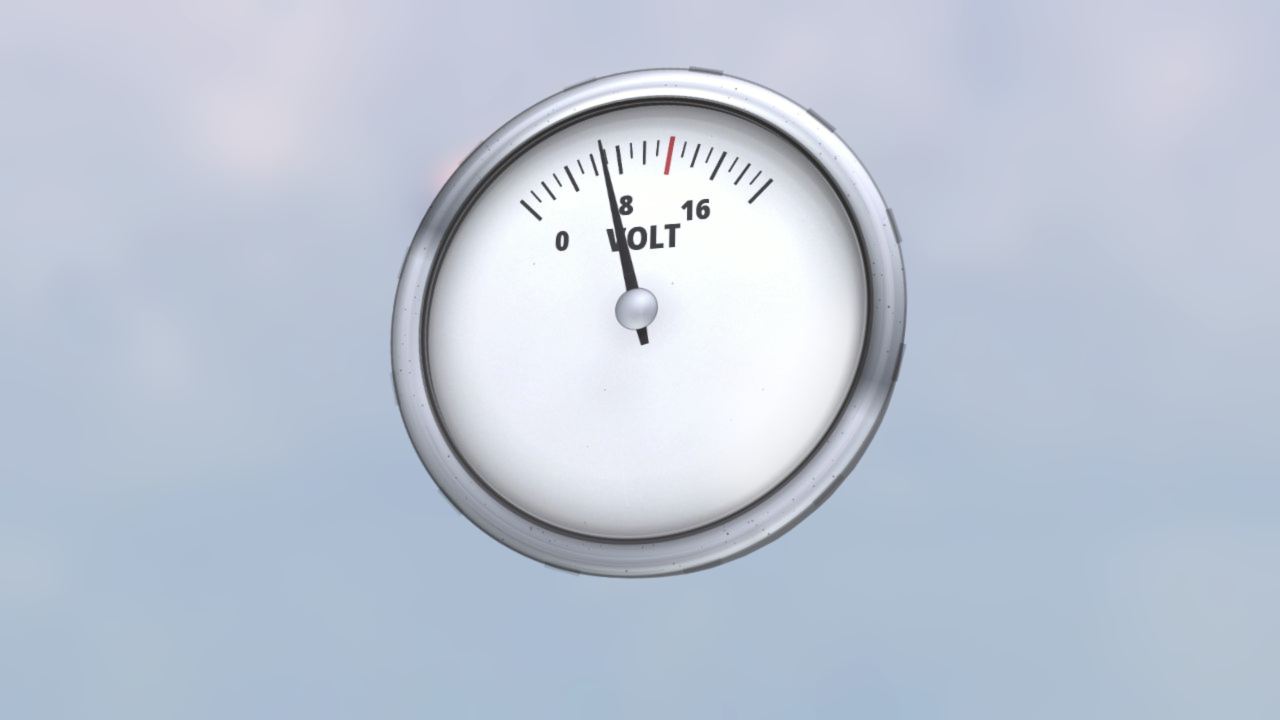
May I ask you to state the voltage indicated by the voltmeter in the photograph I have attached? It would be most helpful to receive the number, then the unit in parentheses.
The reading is 7 (V)
